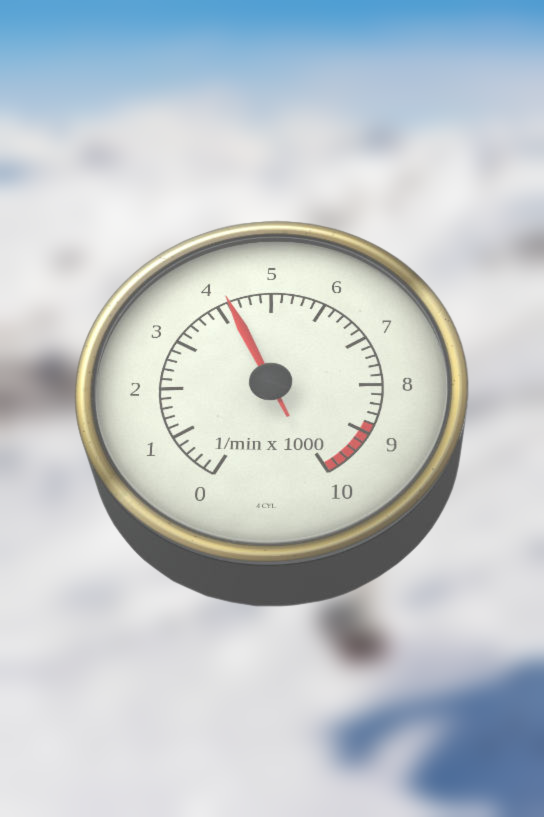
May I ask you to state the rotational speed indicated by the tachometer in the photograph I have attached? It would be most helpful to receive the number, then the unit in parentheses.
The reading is 4200 (rpm)
